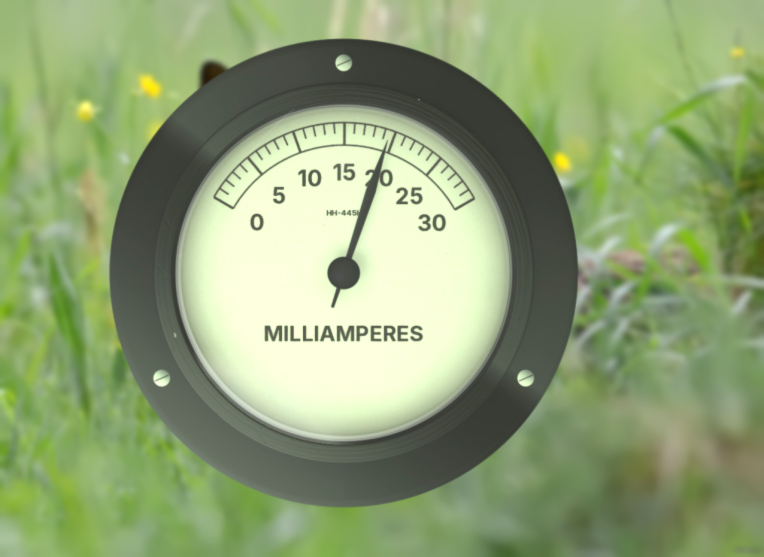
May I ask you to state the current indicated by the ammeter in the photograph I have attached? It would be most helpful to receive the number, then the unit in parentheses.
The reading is 19.5 (mA)
